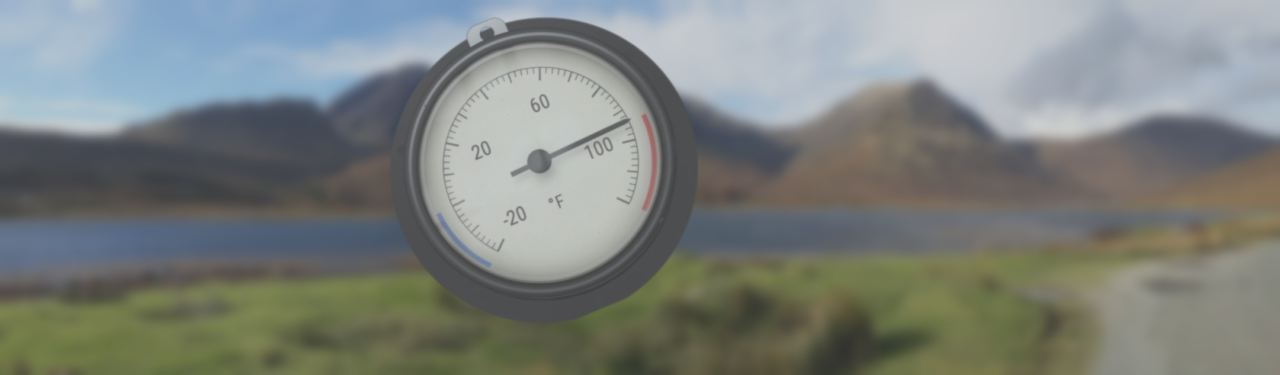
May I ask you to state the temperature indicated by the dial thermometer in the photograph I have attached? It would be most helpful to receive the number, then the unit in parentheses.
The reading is 94 (°F)
